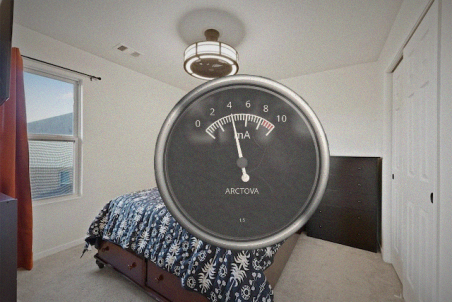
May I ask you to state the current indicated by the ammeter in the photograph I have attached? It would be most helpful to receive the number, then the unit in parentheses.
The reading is 4 (mA)
